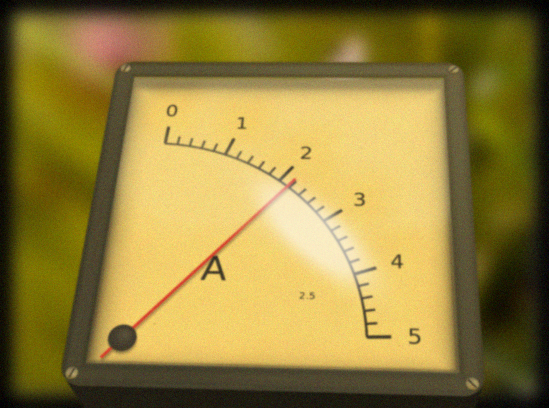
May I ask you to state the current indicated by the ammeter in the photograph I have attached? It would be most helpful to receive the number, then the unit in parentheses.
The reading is 2.2 (A)
